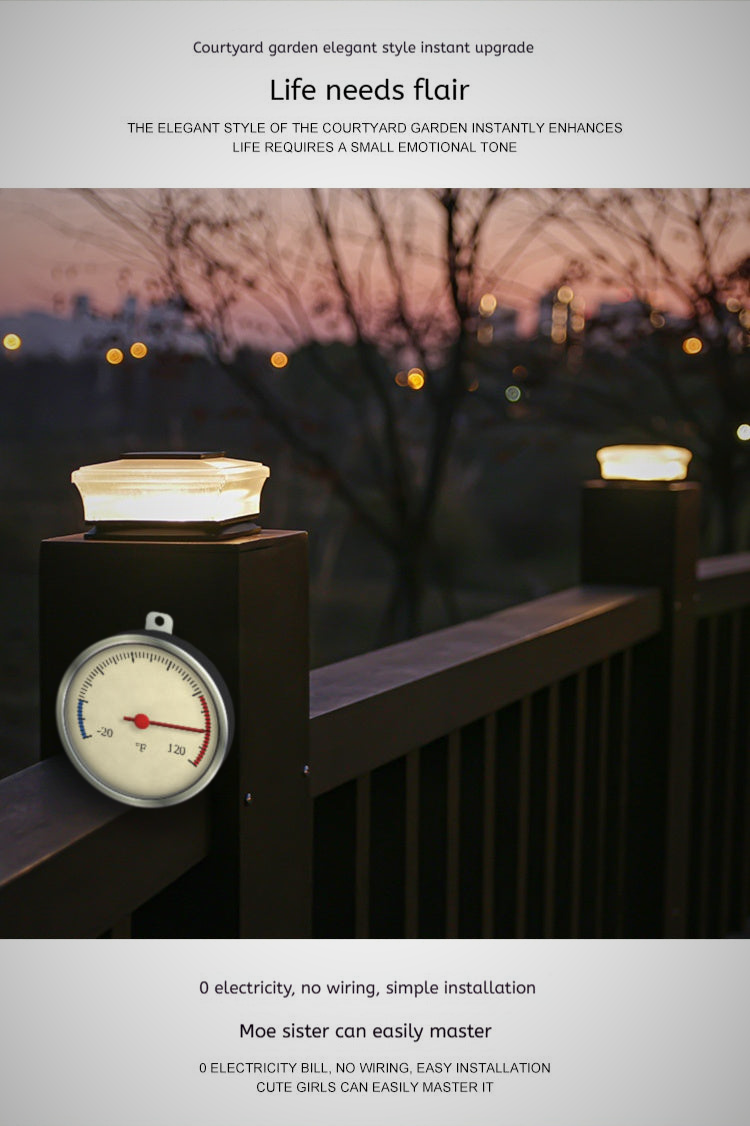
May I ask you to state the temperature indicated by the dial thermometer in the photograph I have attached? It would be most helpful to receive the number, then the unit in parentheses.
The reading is 100 (°F)
